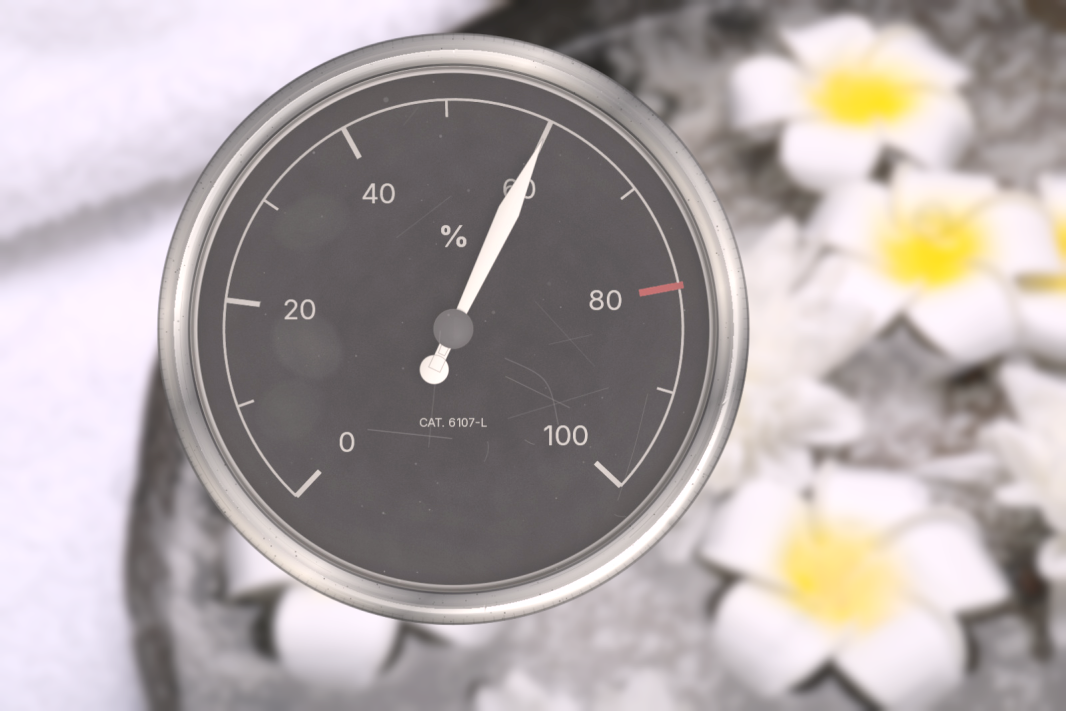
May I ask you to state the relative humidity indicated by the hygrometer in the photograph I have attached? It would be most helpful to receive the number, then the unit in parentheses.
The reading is 60 (%)
